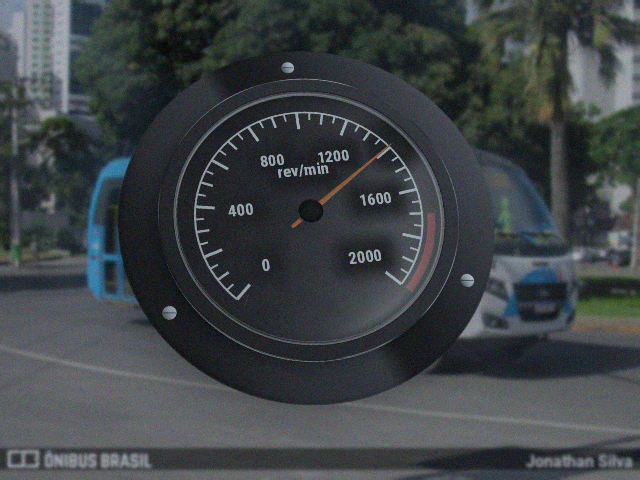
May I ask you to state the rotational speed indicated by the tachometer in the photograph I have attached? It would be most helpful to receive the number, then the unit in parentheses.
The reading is 1400 (rpm)
